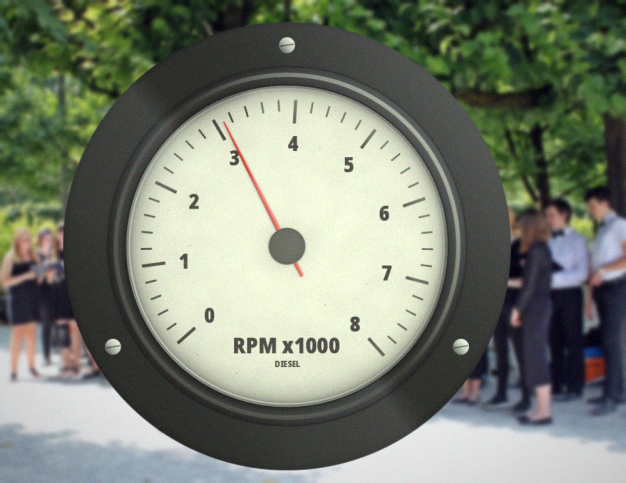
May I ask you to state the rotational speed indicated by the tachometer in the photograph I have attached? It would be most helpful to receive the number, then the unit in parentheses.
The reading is 3100 (rpm)
